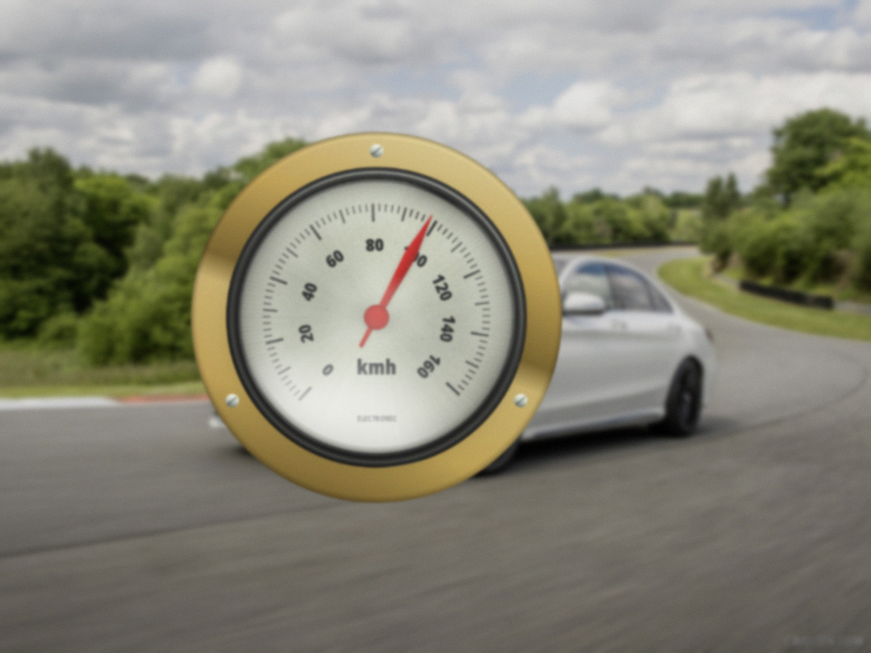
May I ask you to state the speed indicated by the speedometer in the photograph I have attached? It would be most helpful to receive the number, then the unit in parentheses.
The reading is 98 (km/h)
